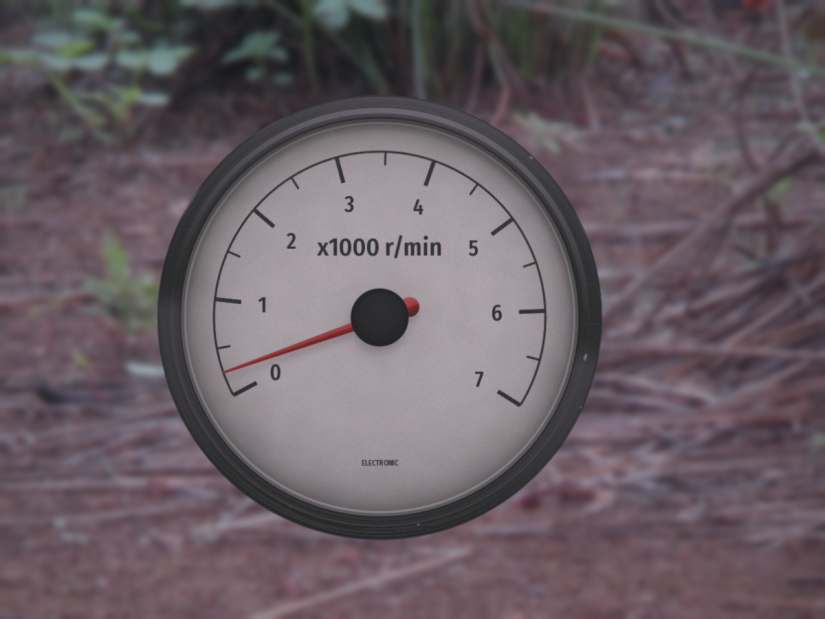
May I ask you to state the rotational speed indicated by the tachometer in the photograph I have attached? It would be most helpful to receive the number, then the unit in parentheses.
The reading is 250 (rpm)
